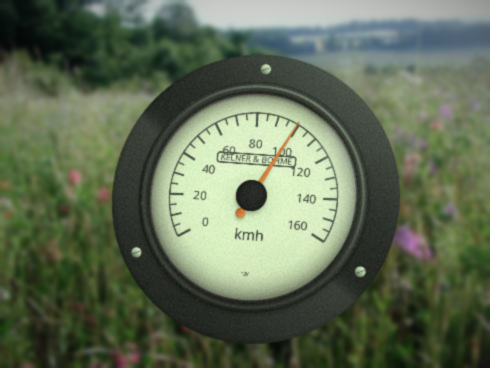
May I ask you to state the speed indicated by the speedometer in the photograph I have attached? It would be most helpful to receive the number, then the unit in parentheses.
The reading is 100 (km/h)
